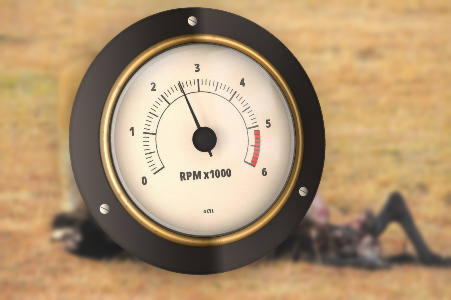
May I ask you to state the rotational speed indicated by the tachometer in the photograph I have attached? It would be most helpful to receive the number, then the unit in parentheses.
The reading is 2500 (rpm)
